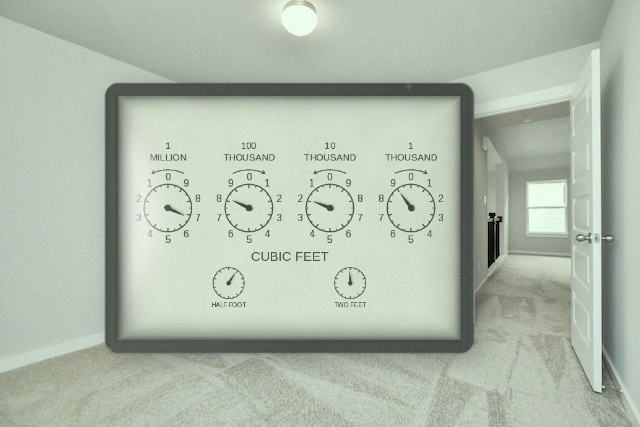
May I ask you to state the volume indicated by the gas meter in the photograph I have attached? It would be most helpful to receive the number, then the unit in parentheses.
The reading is 681900 (ft³)
